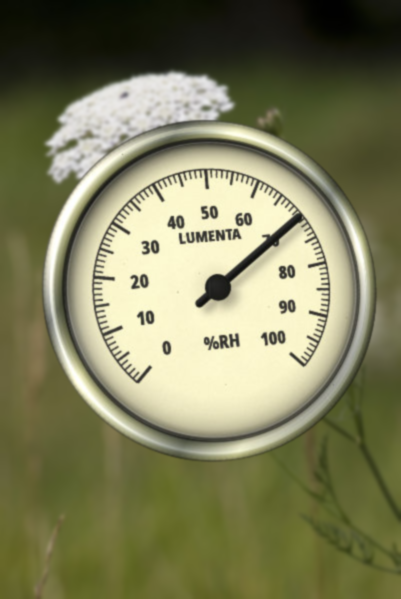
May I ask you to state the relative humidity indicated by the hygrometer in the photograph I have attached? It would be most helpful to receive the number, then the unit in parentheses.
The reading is 70 (%)
